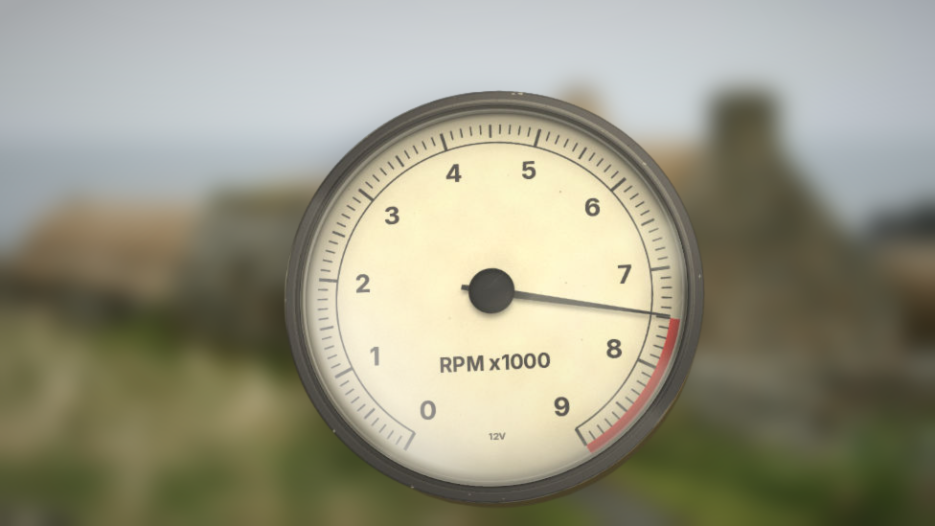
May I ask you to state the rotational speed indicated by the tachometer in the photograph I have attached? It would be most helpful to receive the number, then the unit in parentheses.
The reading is 7500 (rpm)
